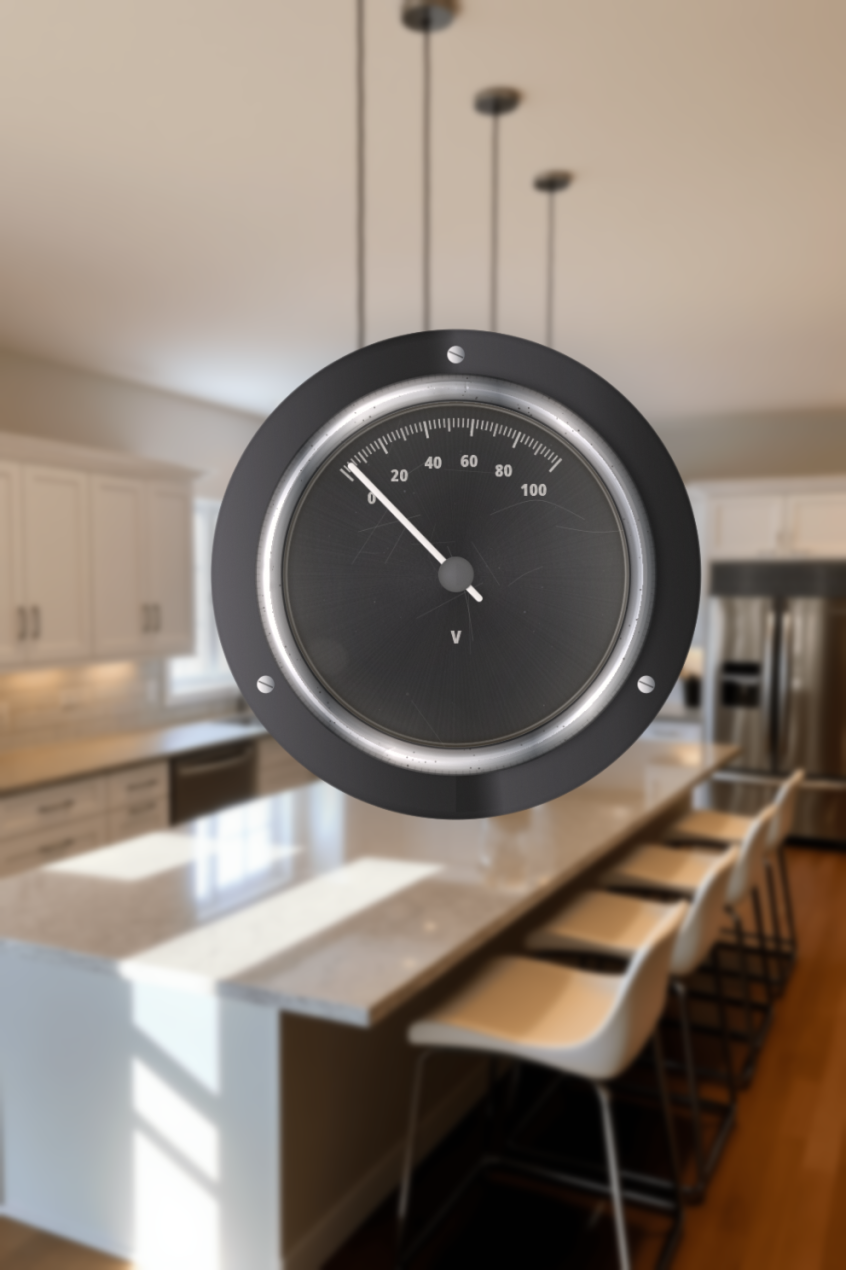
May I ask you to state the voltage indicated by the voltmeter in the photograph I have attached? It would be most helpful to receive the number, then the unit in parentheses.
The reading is 4 (V)
